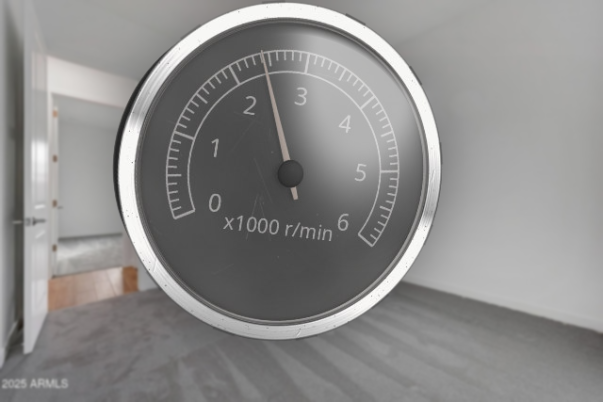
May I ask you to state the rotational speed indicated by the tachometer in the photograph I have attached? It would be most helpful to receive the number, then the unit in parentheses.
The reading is 2400 (rpm)
